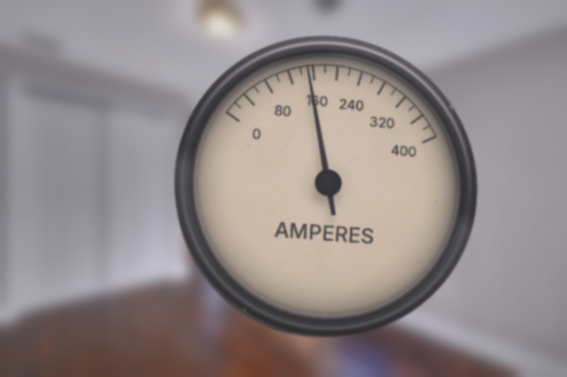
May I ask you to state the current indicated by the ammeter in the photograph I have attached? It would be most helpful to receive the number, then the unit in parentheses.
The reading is 150 (A)
